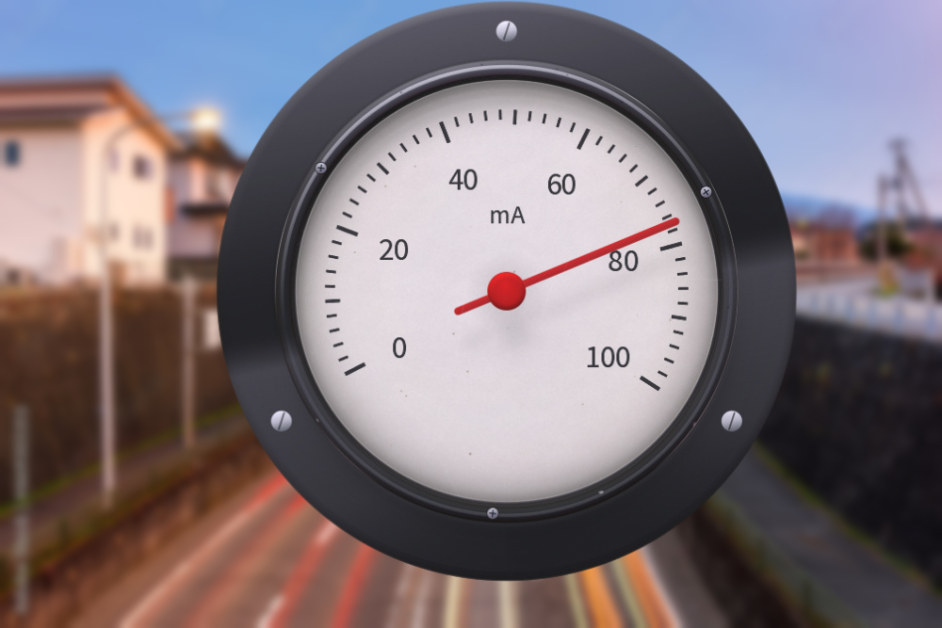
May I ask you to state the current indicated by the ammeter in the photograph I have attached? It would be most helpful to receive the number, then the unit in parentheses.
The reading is 77 (mA)
